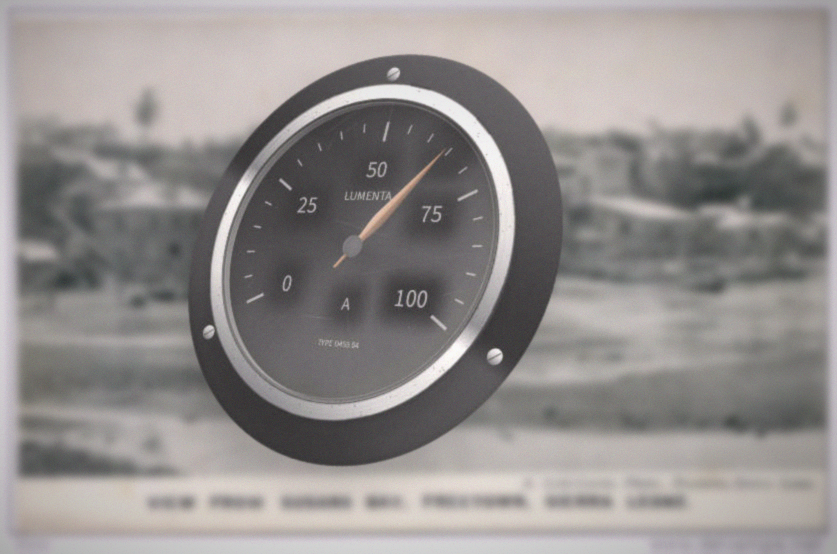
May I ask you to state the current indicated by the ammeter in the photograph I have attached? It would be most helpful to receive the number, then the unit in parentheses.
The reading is 65 (A)
